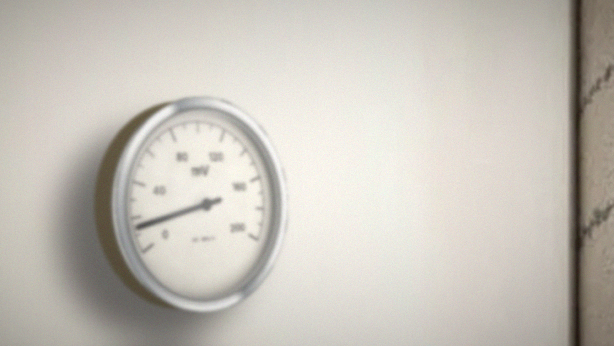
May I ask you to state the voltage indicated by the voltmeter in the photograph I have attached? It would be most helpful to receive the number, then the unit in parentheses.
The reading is 15 (mV)
